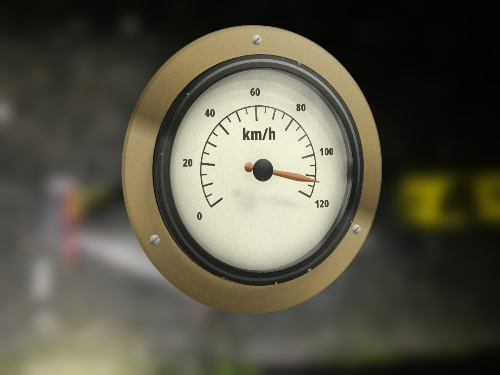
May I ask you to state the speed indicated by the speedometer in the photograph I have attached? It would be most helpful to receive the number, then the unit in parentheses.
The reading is 112.5 (km/h)
